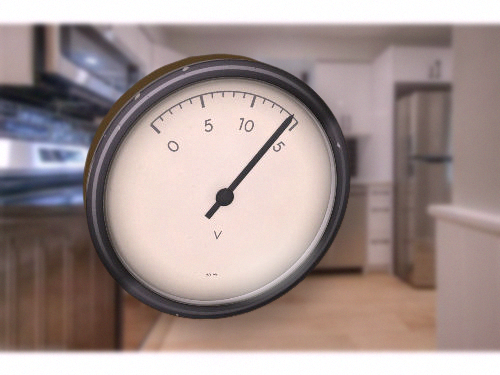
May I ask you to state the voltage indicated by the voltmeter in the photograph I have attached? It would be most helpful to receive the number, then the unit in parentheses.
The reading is 14 (V)
